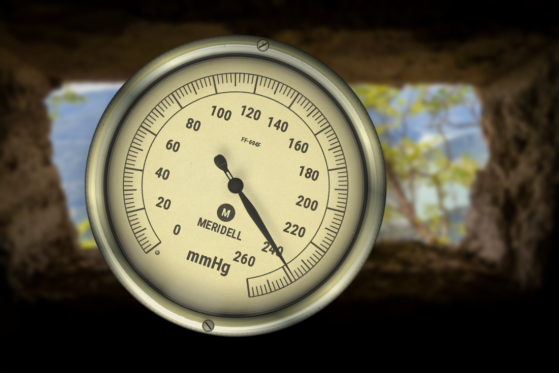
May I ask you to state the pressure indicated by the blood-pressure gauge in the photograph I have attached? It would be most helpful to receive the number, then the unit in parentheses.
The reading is 238 (mmHg)
